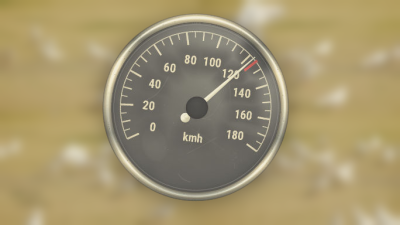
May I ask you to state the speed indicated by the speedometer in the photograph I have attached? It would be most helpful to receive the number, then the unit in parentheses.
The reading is 122.5 (km/h)
